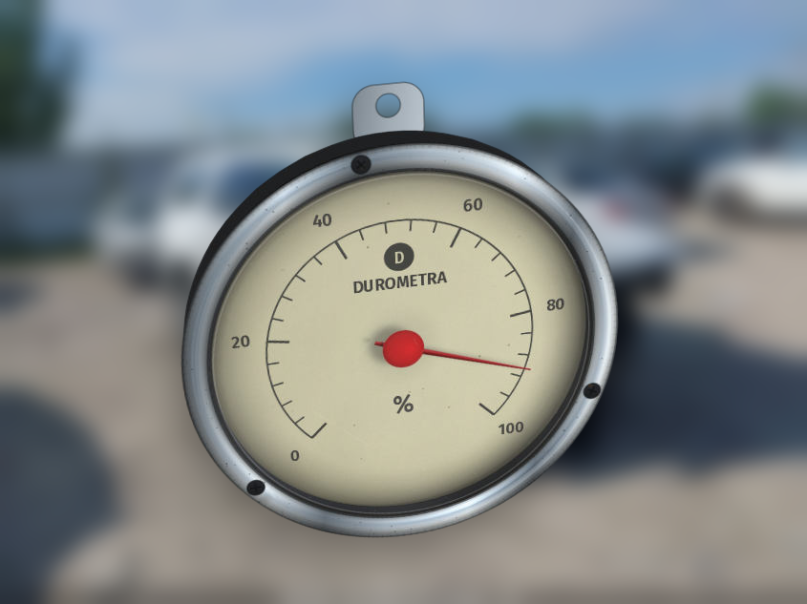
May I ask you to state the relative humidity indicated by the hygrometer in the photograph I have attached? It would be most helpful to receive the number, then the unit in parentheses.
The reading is 90 (%)
